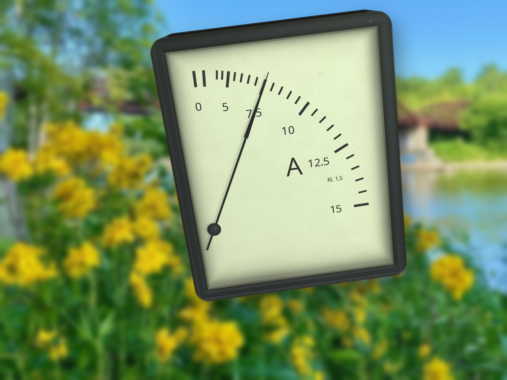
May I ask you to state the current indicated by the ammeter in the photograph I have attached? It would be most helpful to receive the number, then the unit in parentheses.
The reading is 7.5 (A)
